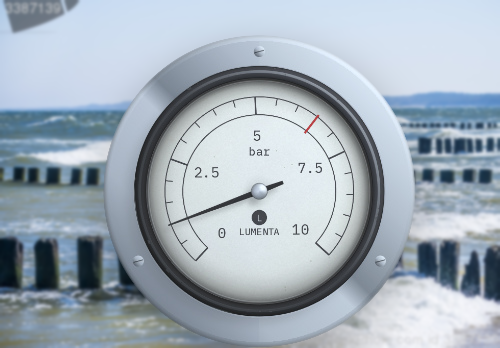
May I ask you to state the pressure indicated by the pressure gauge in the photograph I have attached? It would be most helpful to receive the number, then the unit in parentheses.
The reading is 1 (bar)
